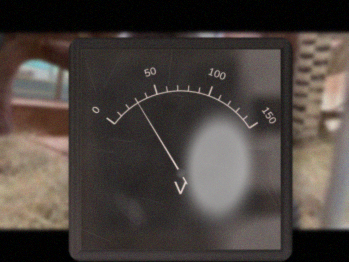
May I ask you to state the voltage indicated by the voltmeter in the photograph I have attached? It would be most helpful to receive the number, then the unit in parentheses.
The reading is 30 (V)
